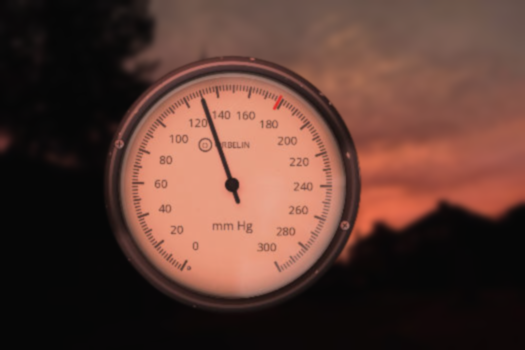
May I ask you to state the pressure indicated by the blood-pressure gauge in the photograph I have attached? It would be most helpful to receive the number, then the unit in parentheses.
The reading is 130 (mmHg)
